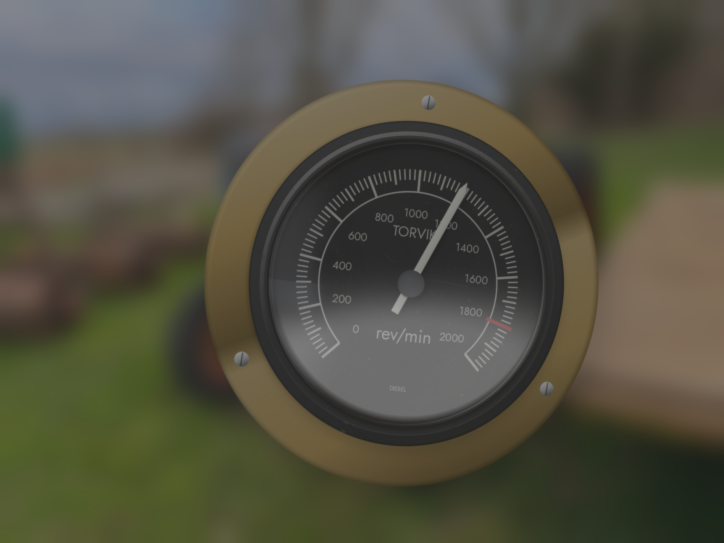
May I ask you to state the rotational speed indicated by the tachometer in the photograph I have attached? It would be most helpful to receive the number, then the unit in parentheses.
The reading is 1180 (rpm)
